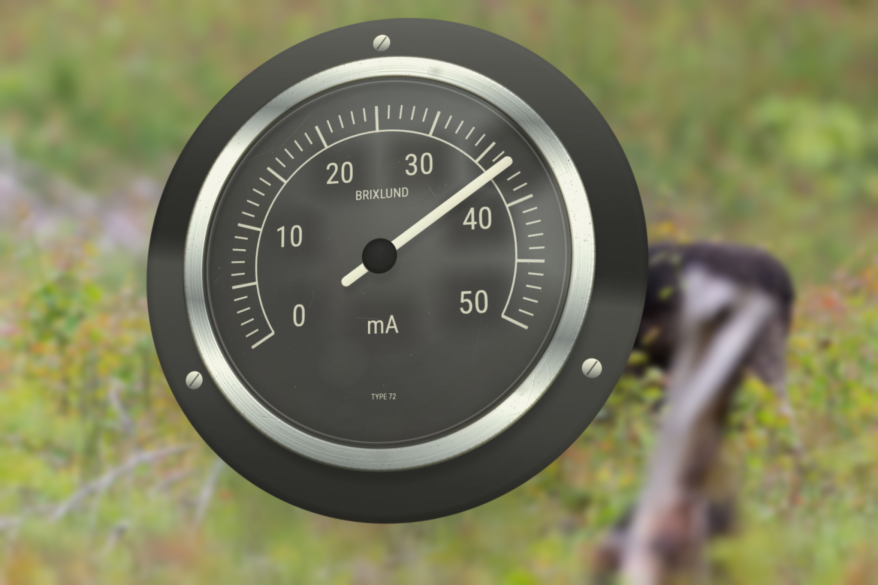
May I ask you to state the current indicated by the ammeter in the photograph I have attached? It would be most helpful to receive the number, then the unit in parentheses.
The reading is 37 (mA)
